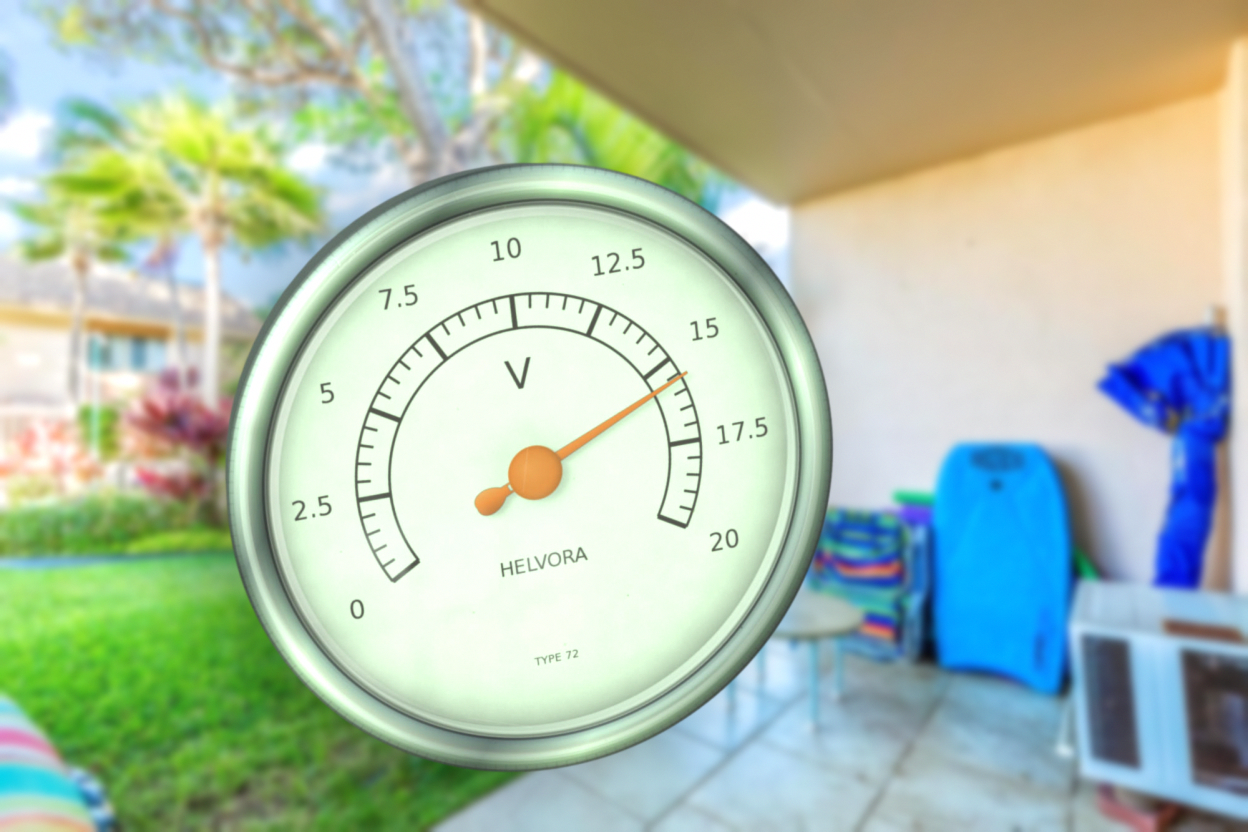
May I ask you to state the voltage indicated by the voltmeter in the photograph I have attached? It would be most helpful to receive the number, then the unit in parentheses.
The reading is 15.5 (V)
